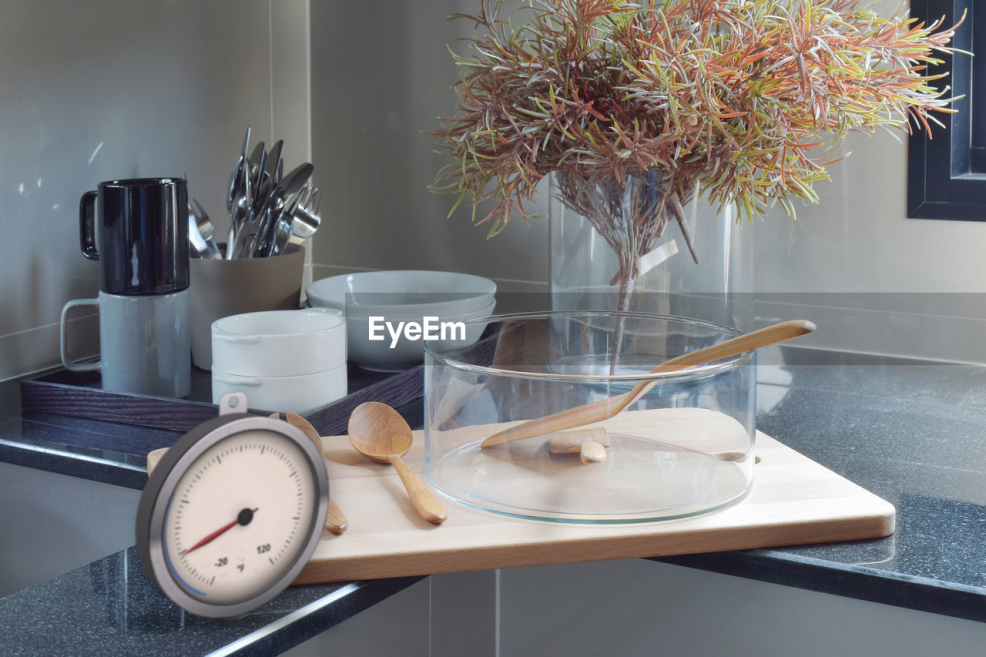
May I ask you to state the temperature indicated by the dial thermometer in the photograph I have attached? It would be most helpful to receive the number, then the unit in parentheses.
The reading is 0 (°F)
